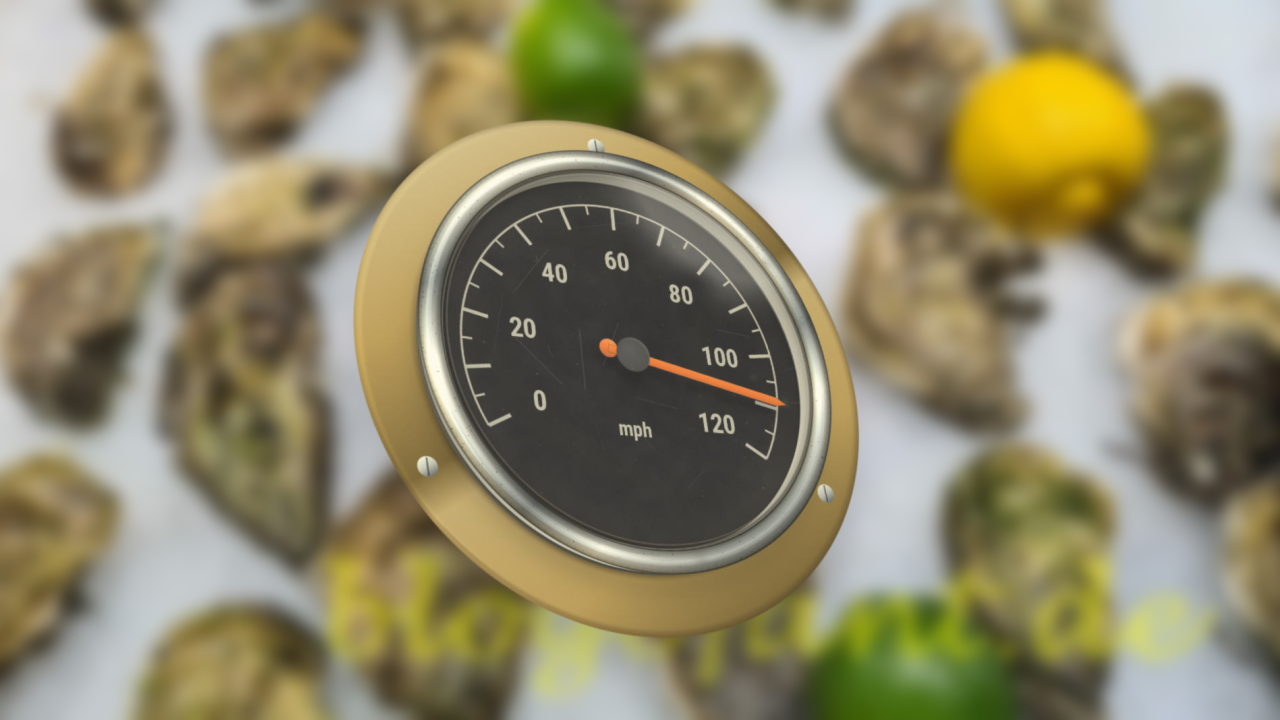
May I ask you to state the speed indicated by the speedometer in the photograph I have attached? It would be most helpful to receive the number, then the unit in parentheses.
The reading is 110 (mph)
